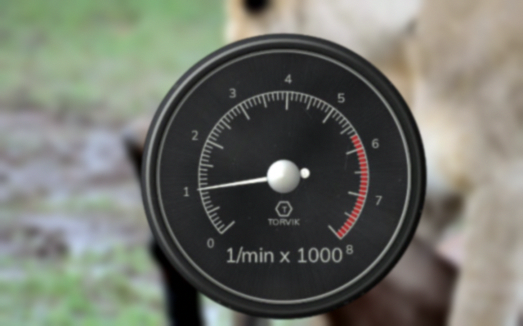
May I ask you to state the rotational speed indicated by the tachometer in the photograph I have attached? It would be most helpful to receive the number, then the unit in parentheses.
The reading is 1000 (rpm)
